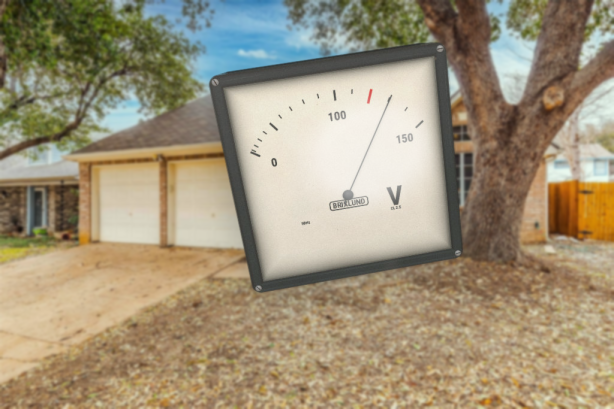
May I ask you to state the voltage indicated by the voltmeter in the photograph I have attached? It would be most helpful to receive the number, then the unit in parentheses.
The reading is 130 (V)
